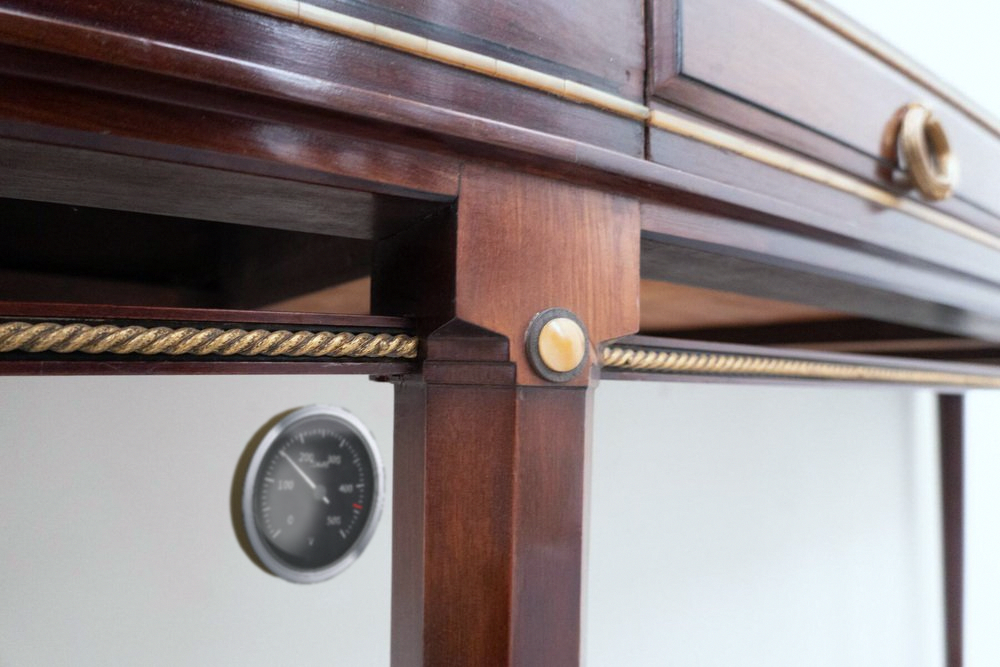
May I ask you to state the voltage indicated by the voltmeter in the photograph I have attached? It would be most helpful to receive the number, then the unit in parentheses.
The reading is 150 (V)
